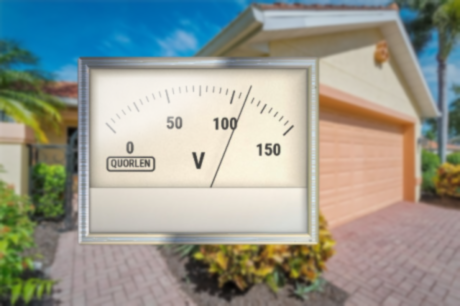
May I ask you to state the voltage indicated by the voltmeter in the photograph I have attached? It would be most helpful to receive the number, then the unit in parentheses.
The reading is 110 (V)
